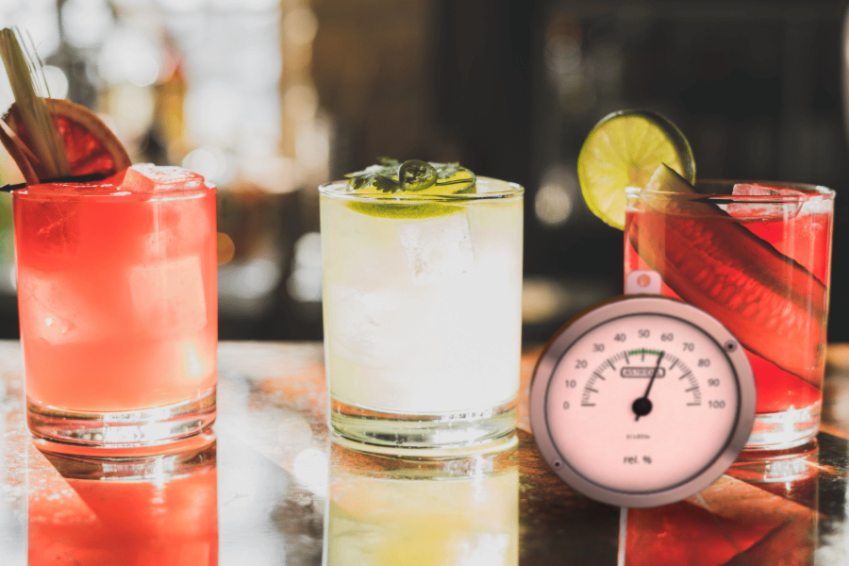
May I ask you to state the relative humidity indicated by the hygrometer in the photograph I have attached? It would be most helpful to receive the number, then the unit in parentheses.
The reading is 60 (%)
